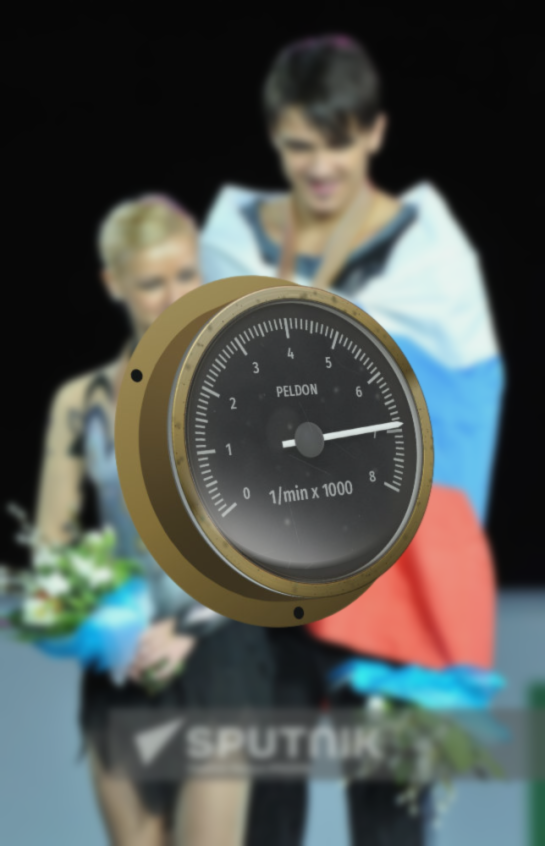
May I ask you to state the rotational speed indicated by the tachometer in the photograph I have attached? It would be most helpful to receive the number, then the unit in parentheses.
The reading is 6900 (rpm)
